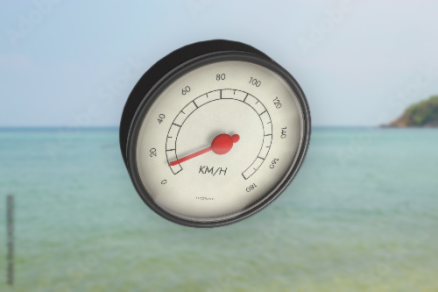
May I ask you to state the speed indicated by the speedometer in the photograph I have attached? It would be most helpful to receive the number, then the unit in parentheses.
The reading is 10 (km/h)
